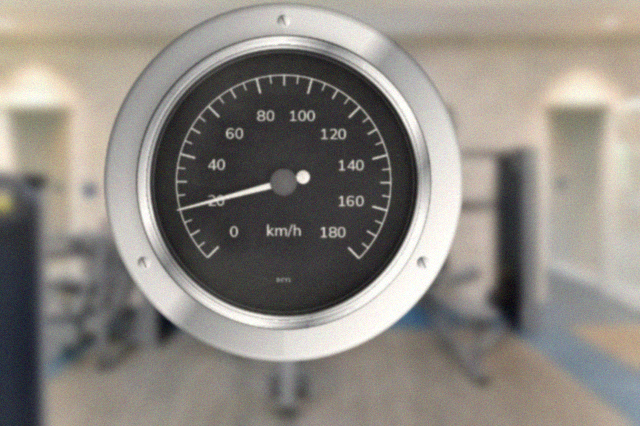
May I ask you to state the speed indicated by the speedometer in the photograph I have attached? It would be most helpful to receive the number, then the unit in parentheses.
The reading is 20 (km/h)
